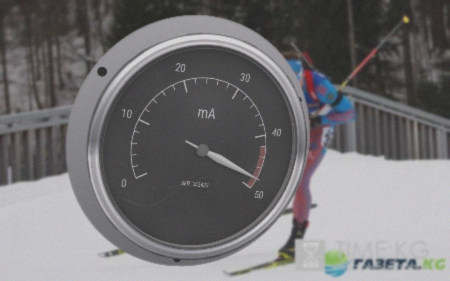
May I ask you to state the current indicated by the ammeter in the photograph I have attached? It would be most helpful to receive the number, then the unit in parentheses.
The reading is 48 (mA)
